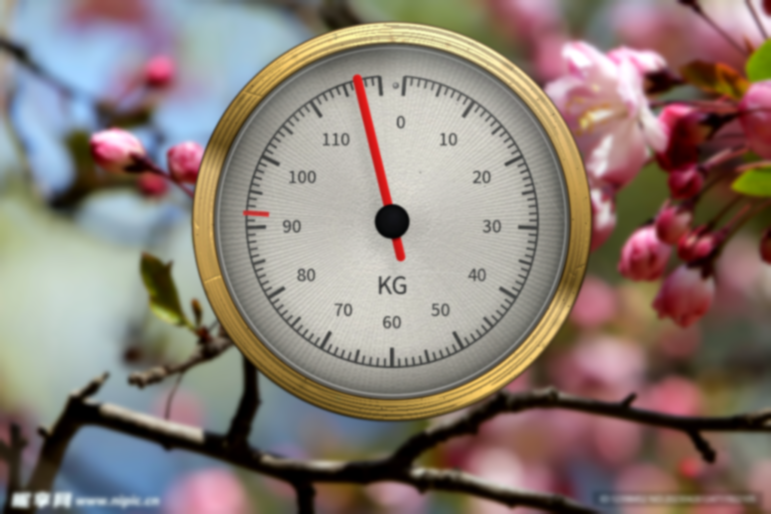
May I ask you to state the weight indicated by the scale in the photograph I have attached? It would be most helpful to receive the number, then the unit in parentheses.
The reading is 117 (kg)
